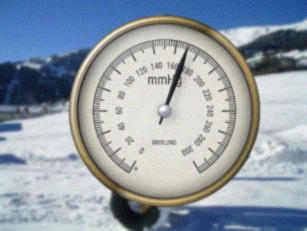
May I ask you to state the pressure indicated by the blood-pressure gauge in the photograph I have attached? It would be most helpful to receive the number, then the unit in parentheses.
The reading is 170 (mmHg)
